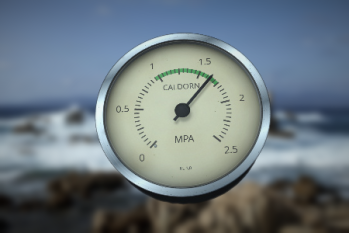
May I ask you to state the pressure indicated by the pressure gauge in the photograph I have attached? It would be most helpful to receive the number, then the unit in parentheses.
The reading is 1.65 (MPa)
